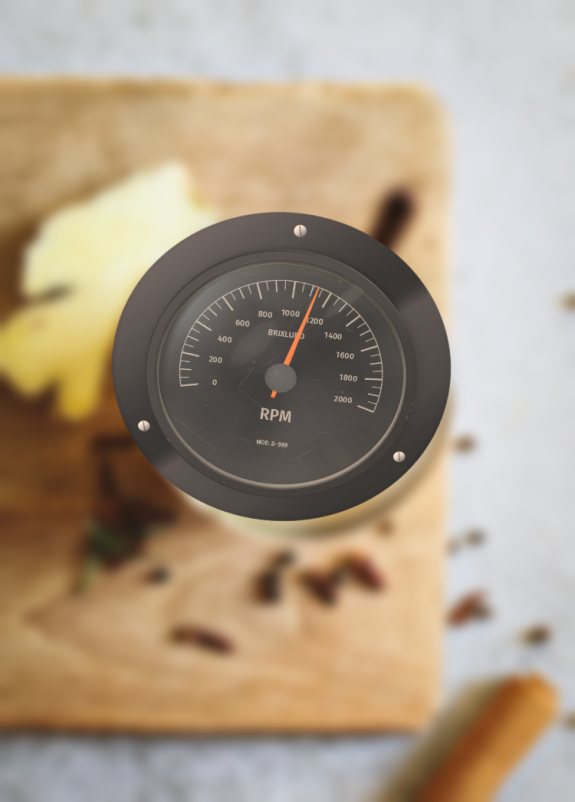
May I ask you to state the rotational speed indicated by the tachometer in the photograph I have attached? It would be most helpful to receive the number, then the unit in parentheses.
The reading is 1125 (rpm)
